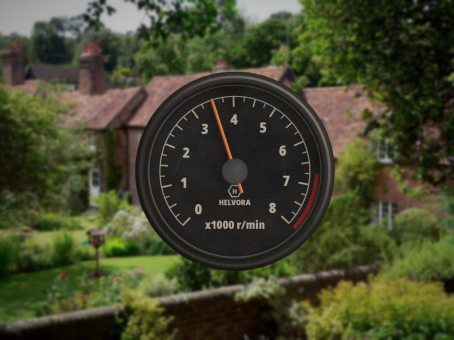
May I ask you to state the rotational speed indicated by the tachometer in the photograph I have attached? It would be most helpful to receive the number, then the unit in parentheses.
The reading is 3500 (rpm)
